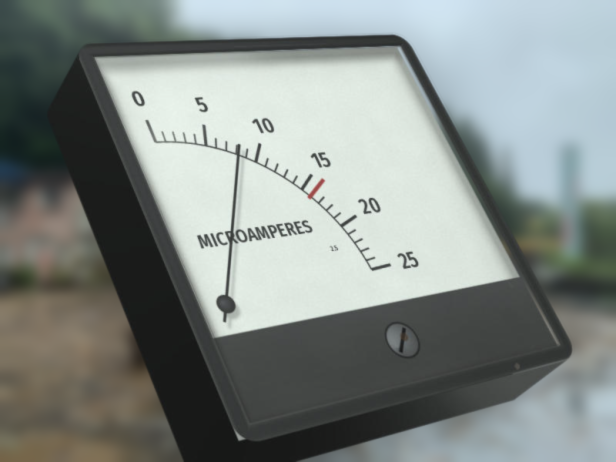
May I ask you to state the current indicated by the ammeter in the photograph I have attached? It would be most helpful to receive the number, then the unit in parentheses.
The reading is 8 (µA)
